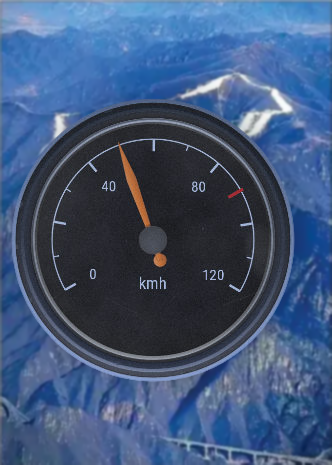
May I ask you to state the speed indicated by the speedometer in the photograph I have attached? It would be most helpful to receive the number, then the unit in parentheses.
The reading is 50 (km/h)
